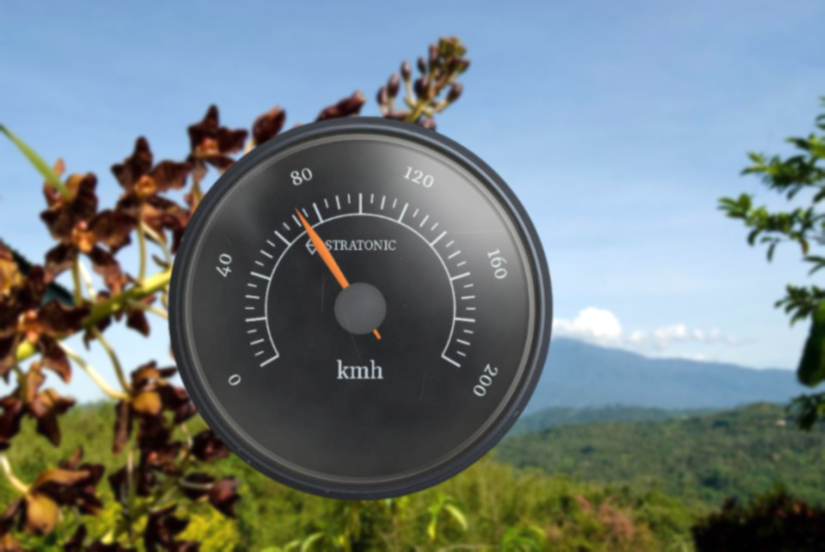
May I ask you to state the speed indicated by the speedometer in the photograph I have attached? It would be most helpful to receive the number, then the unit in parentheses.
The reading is 72.5 (km/h)
